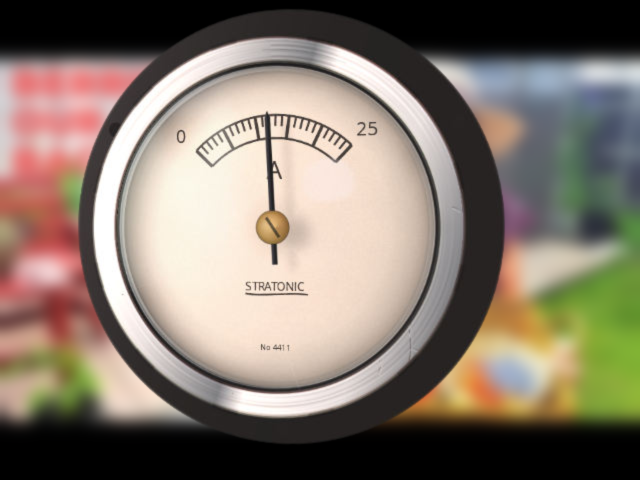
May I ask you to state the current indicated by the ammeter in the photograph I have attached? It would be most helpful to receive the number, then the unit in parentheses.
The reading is 12 (A)
